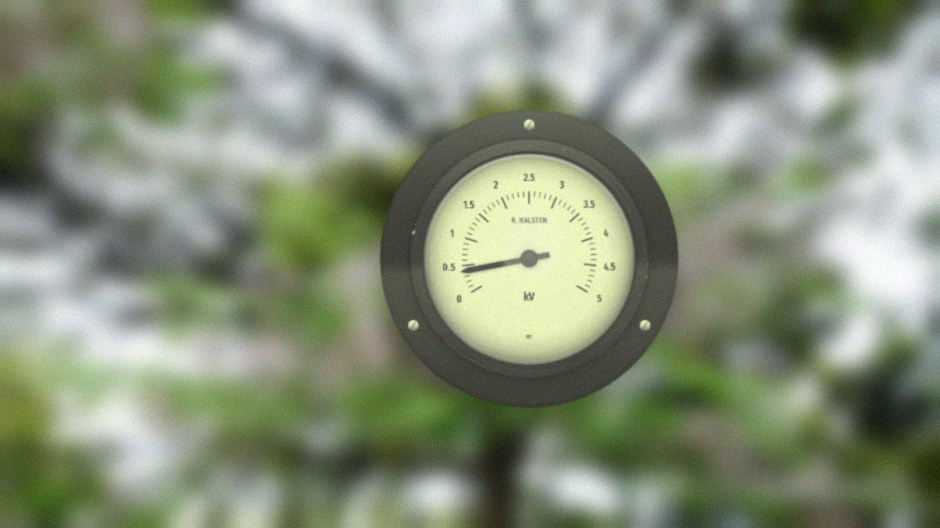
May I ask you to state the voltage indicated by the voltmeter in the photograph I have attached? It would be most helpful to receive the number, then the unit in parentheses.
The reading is 0.4 (kV)
